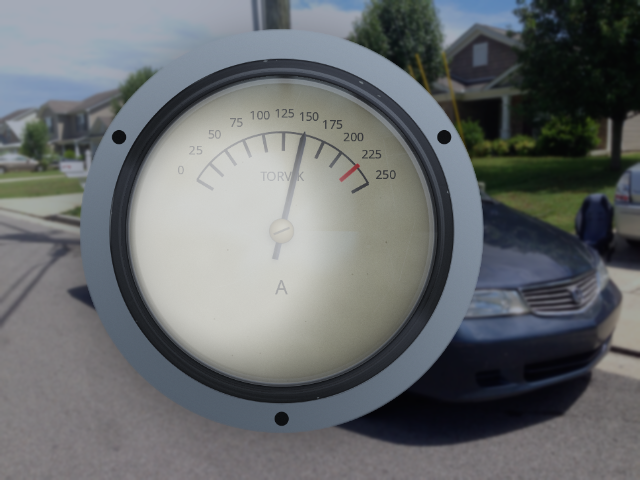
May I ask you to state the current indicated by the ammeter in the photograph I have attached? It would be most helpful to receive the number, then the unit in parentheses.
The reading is 150 (A)
